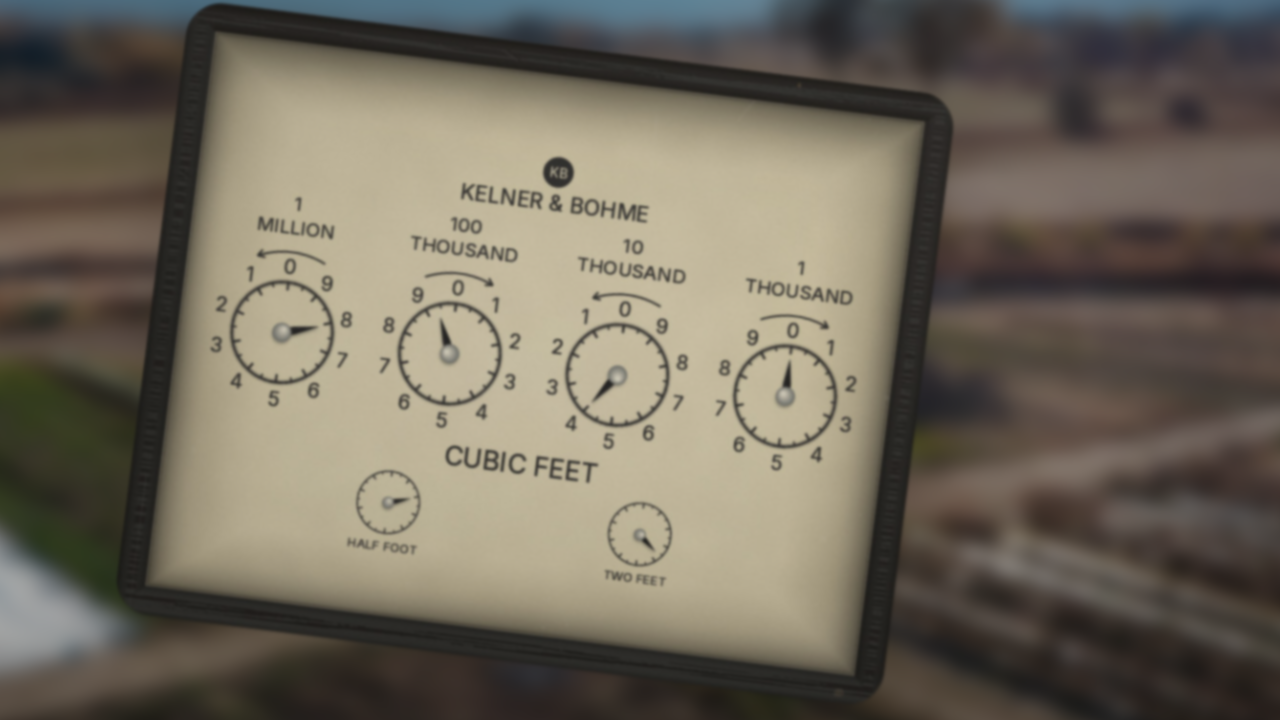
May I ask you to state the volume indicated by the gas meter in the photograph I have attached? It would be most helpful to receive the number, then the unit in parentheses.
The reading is 794000 (ft³)
